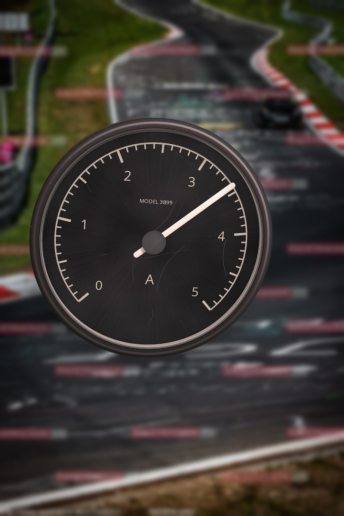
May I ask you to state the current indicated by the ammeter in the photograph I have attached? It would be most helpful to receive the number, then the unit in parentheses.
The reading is 3.4 (A)
